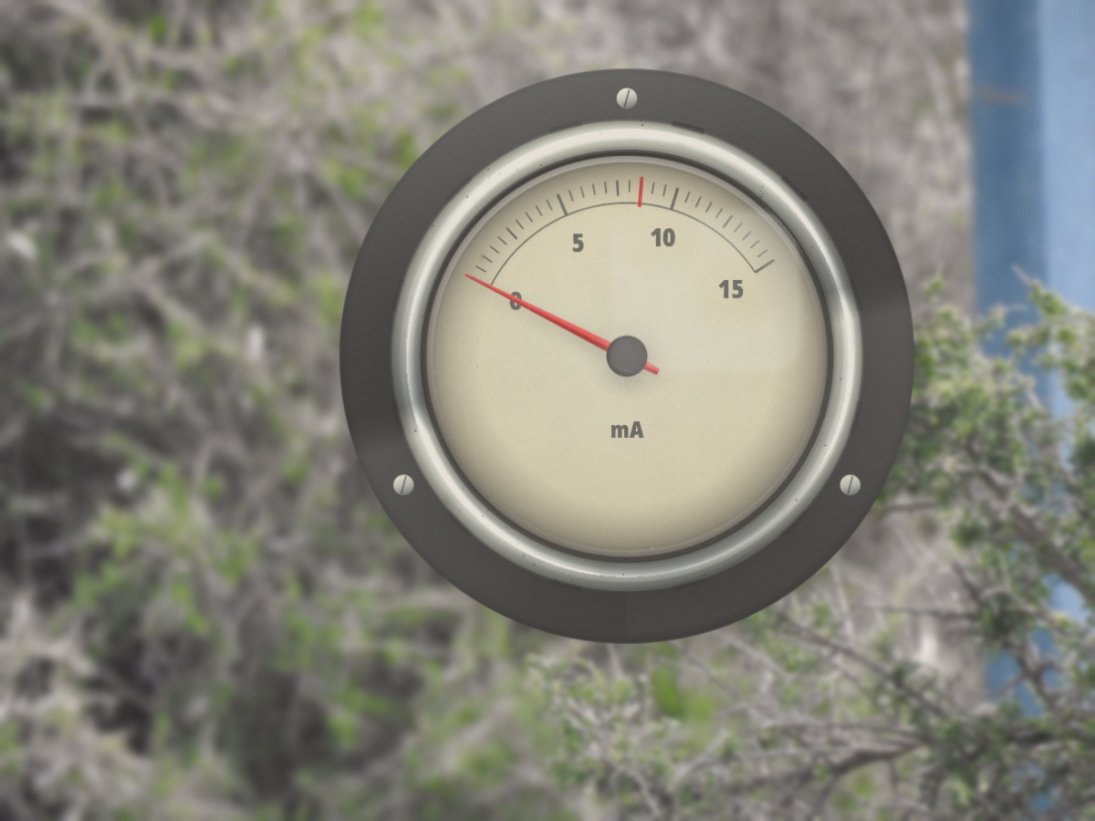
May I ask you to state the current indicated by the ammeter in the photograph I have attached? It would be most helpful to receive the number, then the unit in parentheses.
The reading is 0 (mA)
